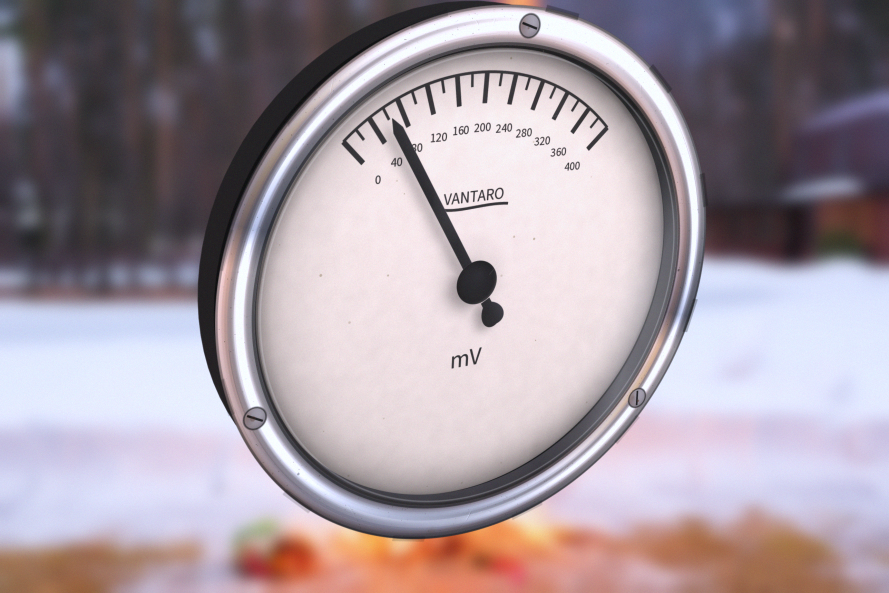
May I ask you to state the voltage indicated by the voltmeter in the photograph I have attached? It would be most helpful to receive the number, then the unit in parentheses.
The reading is 60 (mV)
